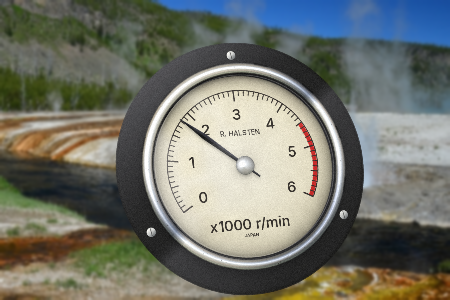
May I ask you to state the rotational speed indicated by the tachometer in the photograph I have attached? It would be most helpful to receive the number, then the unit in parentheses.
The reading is 1800 (rpm)
